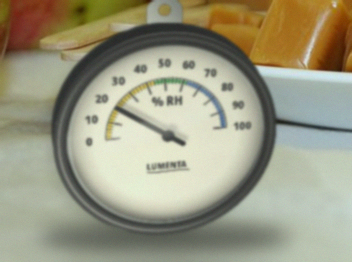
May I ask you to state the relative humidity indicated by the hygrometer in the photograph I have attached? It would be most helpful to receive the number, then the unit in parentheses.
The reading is 20 (%)
